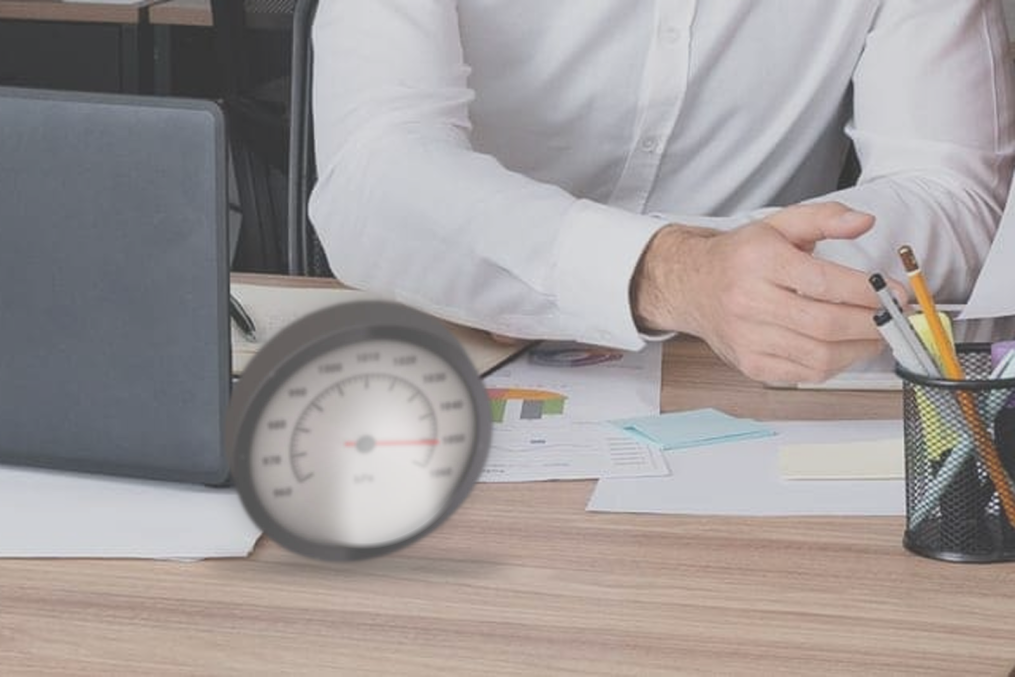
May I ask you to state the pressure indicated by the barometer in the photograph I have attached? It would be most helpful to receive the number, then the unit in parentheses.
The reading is 1050 (hPa)
